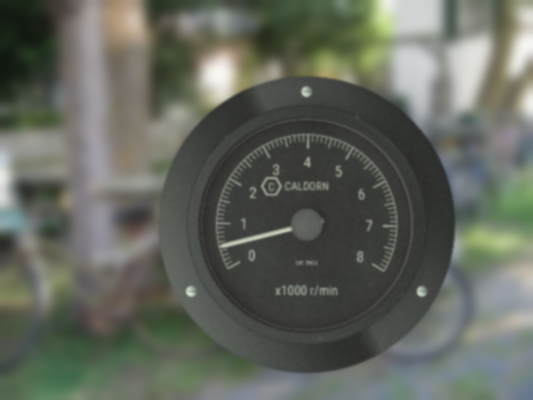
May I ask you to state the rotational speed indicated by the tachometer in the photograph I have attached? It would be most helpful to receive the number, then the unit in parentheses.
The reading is 500 (rpm)
